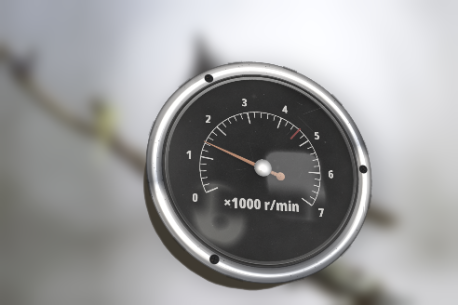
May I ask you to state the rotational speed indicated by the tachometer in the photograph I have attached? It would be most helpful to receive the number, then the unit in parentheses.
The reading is 1400 (rpm)
